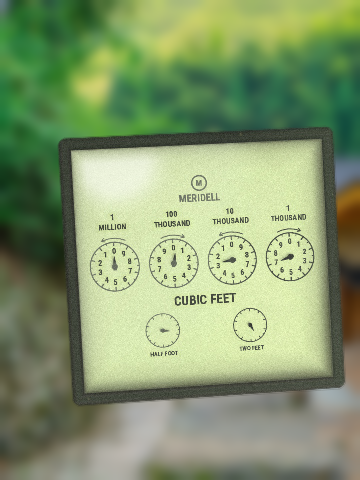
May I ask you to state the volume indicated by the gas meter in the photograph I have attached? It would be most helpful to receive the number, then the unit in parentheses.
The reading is 2700 (ft³)
